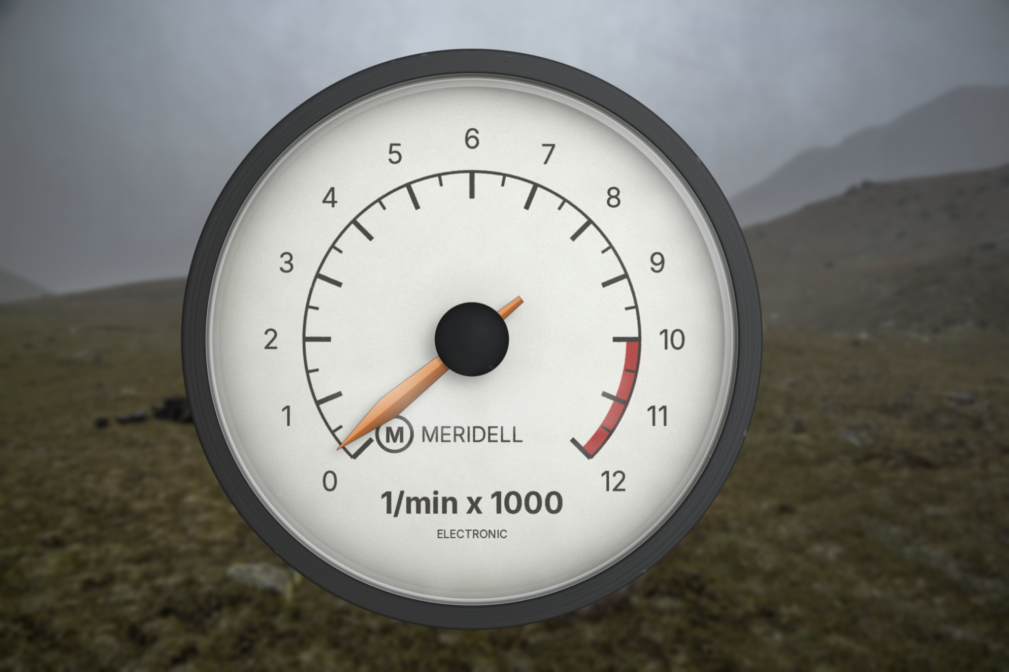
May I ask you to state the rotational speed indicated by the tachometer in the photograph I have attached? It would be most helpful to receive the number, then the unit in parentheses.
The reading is 250 (rpm)
